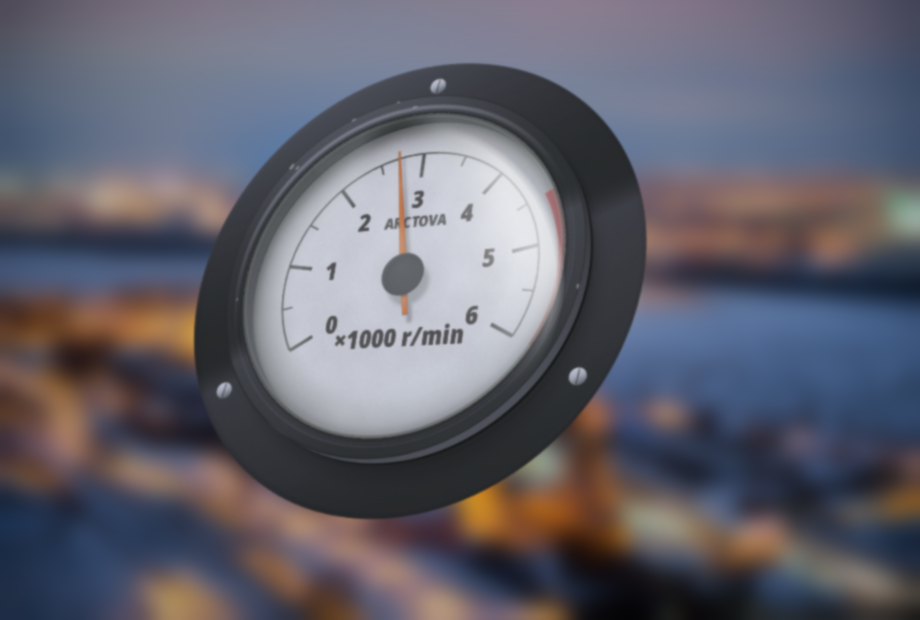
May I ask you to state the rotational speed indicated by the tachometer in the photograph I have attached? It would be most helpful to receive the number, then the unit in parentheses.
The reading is 2750 (rpm)
